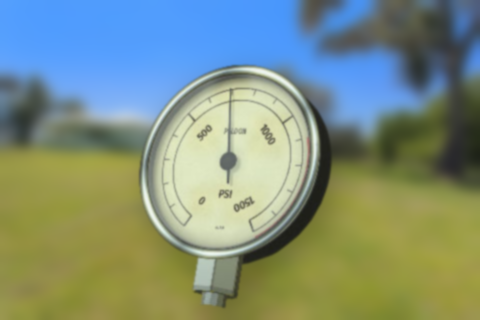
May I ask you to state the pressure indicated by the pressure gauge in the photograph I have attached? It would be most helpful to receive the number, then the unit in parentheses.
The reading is 700 (psi)
